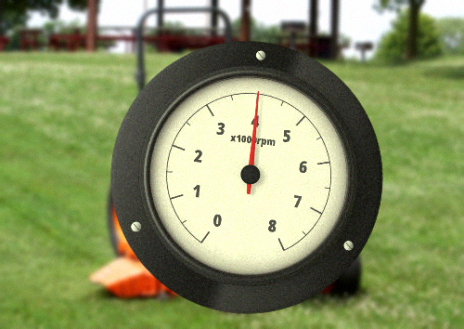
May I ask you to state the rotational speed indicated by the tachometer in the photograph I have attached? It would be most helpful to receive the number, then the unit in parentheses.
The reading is 4000 (rpm)
